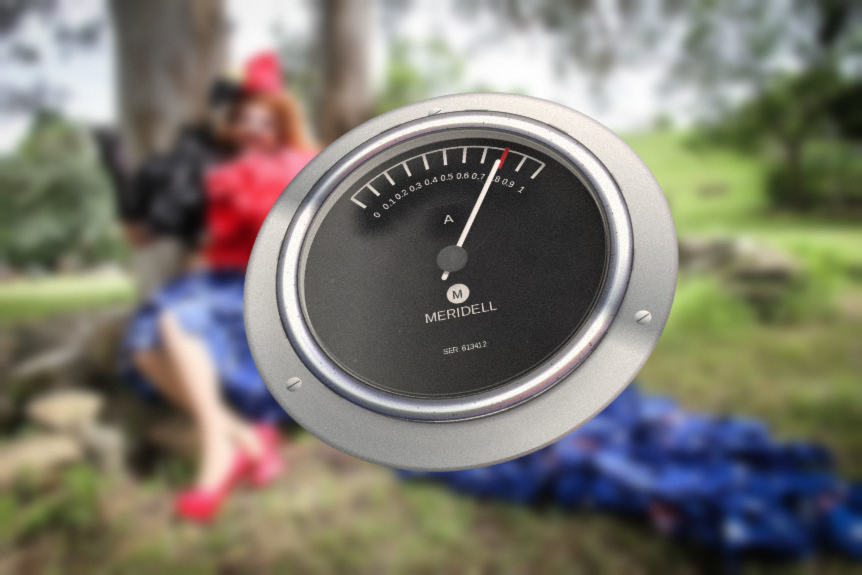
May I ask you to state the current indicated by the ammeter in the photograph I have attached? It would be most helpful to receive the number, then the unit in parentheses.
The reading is 0.8 (A)
